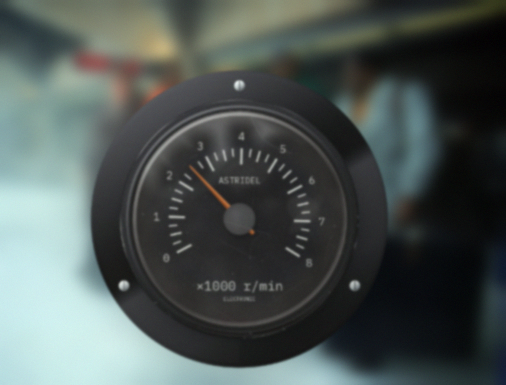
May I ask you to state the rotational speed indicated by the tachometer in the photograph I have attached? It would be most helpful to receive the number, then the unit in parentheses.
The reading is 2500 (rpm)
